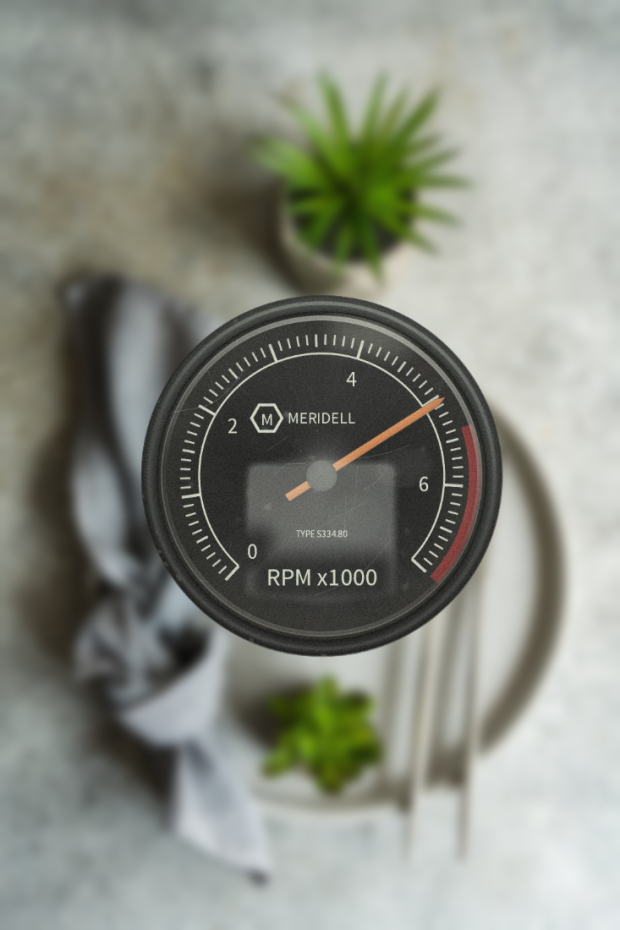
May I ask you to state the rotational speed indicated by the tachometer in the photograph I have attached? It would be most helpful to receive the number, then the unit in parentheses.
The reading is 5050 (rpm)
